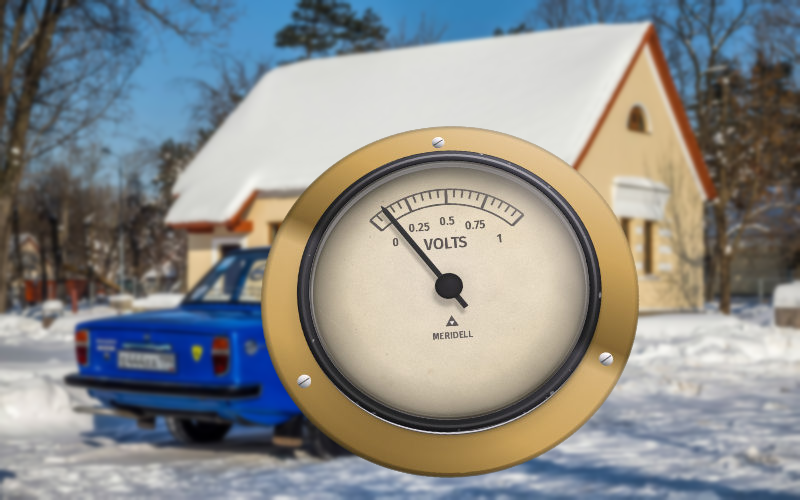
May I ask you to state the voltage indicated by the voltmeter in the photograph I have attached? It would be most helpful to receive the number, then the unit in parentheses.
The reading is 0.1 (V)
